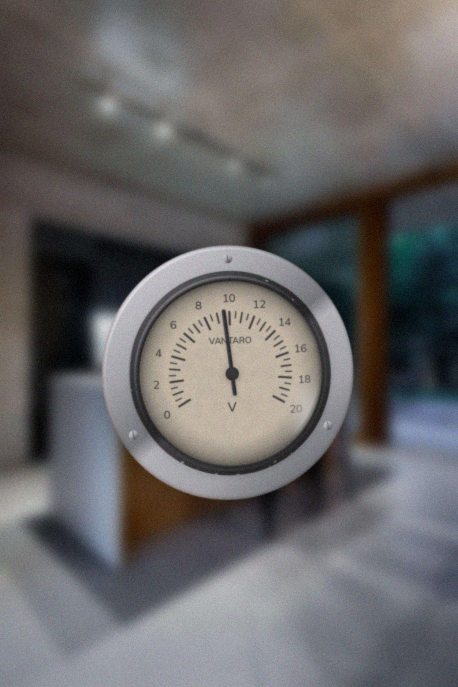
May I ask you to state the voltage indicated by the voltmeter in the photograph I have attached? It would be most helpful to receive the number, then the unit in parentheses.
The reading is 9.5 (V)
